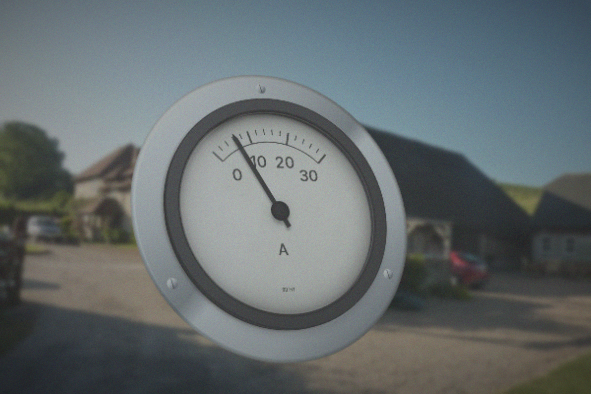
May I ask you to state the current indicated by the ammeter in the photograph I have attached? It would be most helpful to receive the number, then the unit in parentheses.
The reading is 6 (A)
